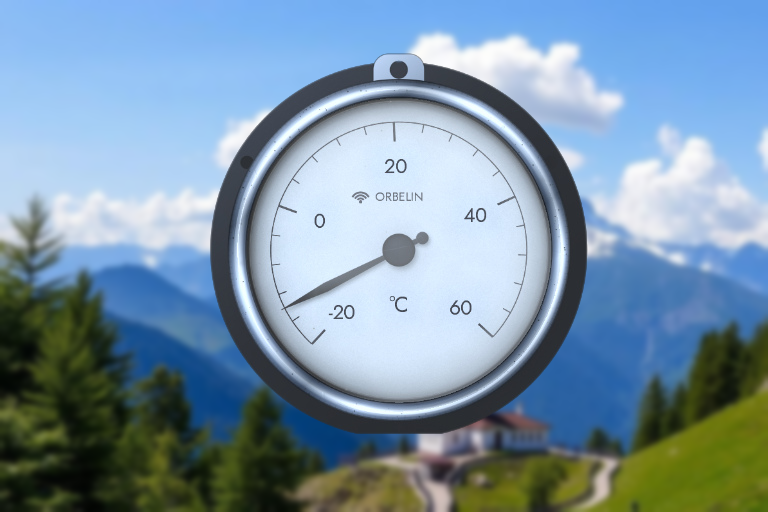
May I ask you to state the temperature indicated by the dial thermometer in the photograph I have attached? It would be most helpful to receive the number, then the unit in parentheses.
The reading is -14 (°C)
